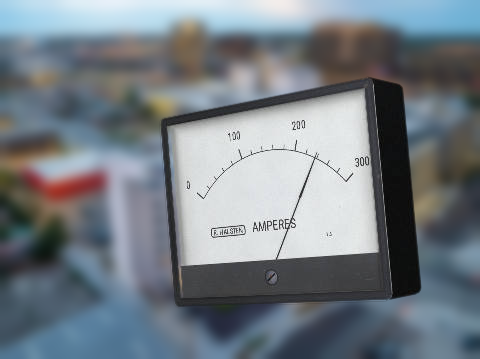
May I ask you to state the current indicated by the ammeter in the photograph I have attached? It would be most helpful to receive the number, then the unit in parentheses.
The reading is 240 (A)
